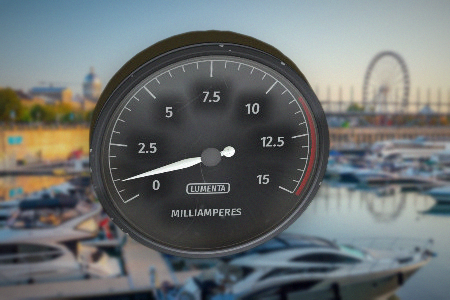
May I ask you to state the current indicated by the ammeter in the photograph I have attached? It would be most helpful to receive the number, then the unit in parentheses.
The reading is 1 (mA)
